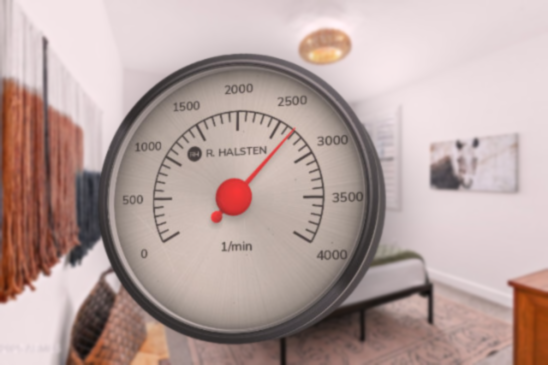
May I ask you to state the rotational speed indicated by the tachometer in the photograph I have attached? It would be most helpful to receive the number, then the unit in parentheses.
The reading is 2700 (rpm)
